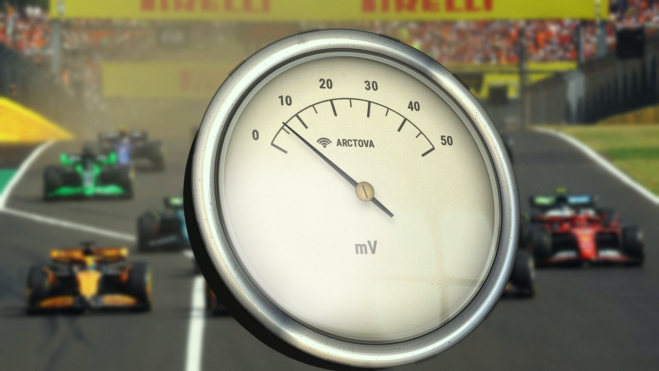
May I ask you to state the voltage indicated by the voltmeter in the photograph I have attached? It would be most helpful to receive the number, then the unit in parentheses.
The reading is 5 (mV)
